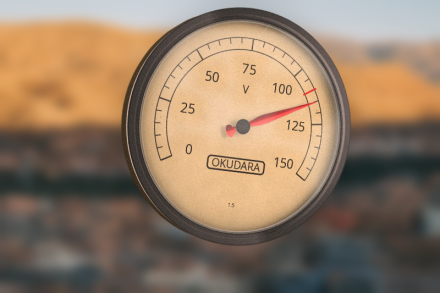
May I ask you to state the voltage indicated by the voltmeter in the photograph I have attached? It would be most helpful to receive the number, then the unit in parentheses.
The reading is 115 (V)
